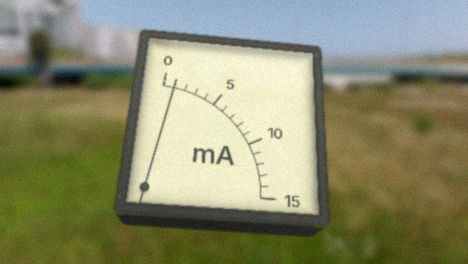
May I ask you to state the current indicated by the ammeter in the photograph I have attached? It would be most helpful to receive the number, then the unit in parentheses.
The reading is 1 (mA)
